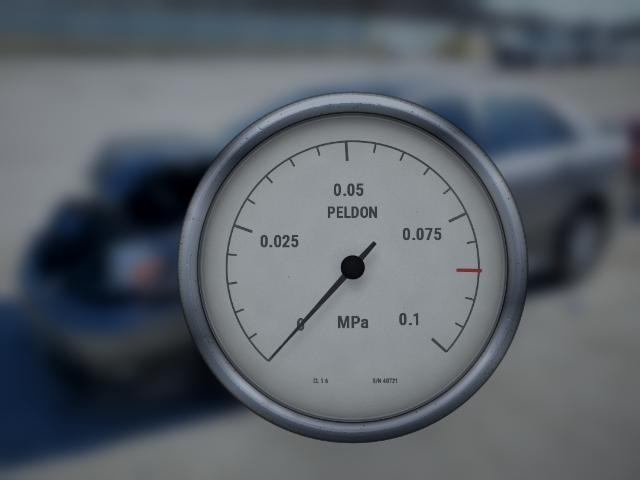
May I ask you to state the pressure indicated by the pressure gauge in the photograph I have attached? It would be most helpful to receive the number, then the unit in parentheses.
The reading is 0 (MPa)
